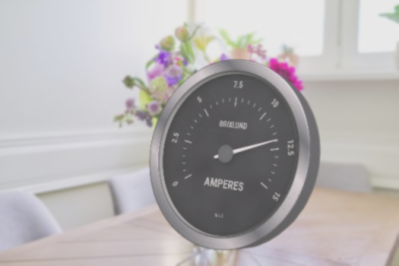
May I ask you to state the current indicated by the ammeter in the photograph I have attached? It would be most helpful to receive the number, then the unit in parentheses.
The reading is 12 (A)
